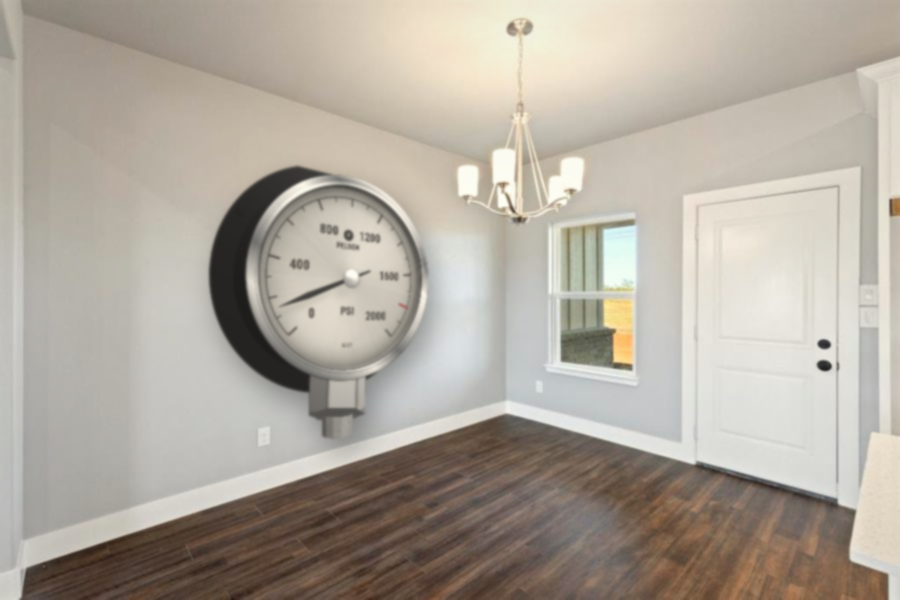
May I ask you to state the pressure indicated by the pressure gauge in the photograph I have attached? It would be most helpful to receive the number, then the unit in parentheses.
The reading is 150 (psi)
